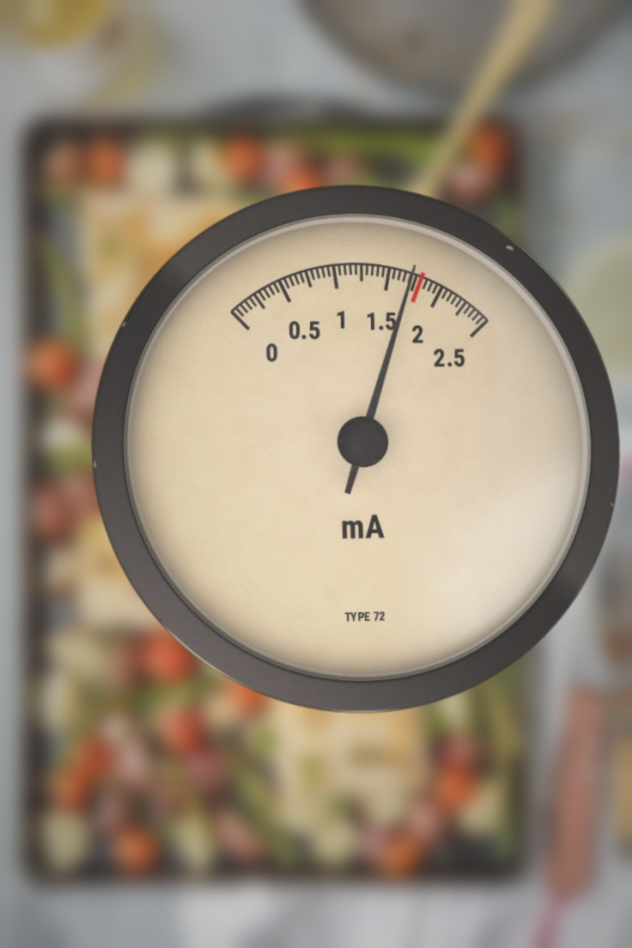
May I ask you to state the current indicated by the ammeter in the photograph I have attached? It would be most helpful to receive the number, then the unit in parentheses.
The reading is 1.7 (mA)
